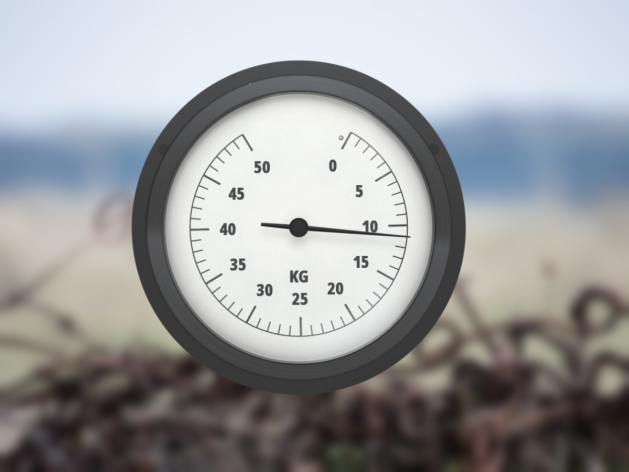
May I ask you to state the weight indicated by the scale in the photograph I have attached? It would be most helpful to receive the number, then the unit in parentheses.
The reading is 11 (kg)
